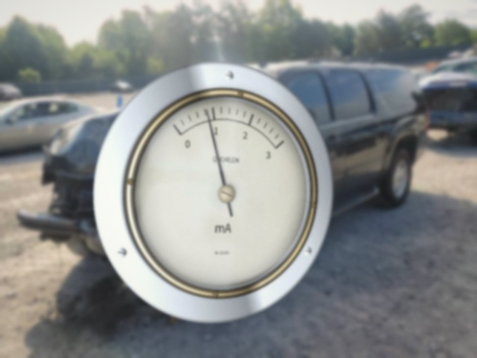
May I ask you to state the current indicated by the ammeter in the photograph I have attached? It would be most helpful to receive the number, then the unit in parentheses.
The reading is 0.8 (mA)
